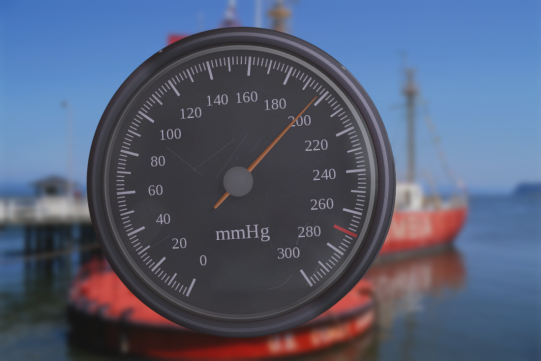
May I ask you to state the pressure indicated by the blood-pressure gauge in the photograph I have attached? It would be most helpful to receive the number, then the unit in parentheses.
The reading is 198 (mmHg)
